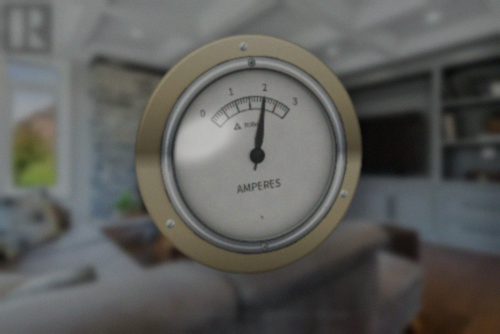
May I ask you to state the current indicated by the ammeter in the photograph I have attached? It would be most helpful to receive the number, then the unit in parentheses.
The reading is 2 (A)
